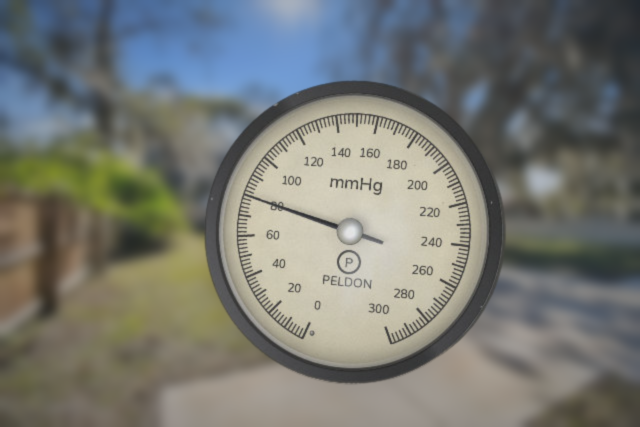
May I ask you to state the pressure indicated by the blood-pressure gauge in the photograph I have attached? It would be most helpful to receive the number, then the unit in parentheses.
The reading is 80 (mmHg)
